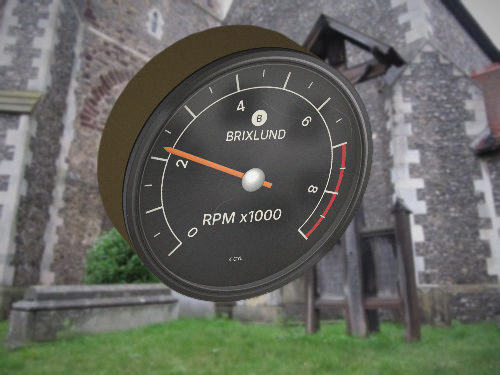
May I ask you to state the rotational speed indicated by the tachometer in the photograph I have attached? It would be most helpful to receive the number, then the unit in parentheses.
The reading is 2250 (rpm)
